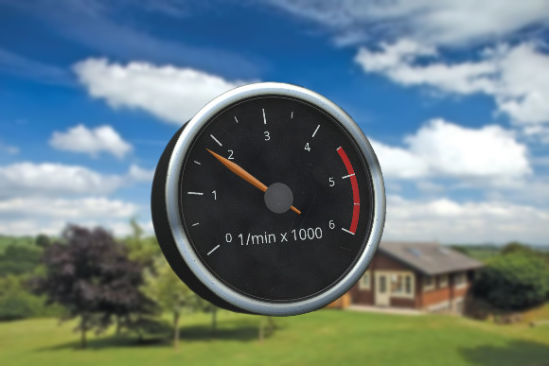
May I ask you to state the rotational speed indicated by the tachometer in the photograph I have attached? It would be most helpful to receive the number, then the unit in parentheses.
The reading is 1750 (rpm)
